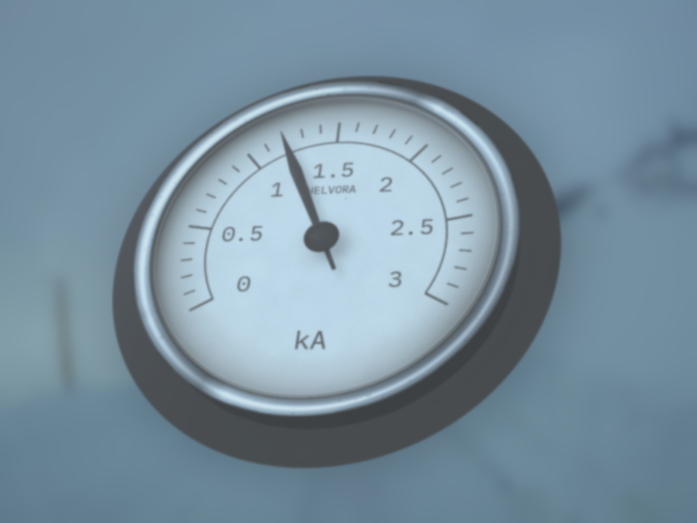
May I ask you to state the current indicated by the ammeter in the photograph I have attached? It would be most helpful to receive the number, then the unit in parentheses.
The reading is 1.2 (kA)
